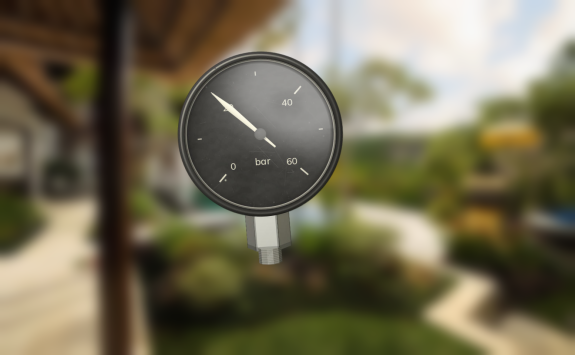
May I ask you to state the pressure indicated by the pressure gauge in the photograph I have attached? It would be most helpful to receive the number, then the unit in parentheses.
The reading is 20 (bar)
